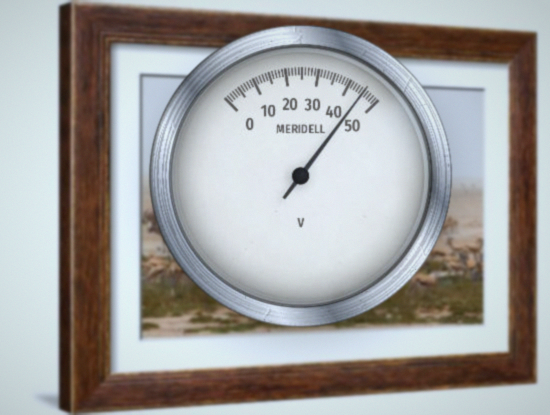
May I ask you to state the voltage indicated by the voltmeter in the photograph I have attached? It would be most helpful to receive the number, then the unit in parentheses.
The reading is 45 (V)
